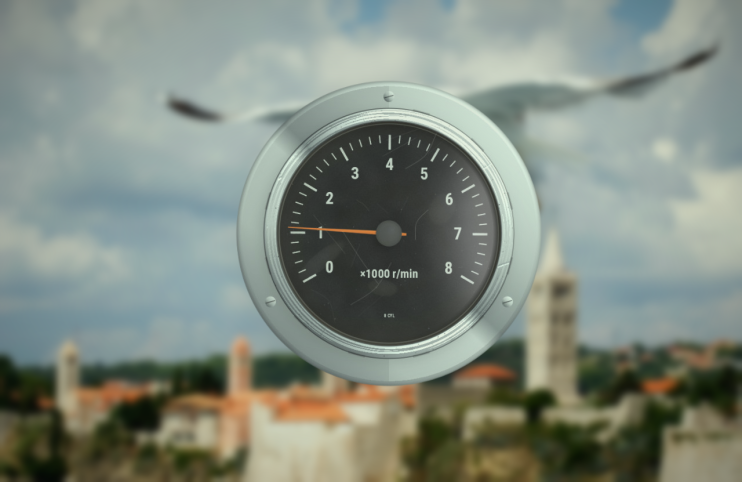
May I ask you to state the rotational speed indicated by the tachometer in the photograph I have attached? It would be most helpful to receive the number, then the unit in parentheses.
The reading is 1100 (rpm)
